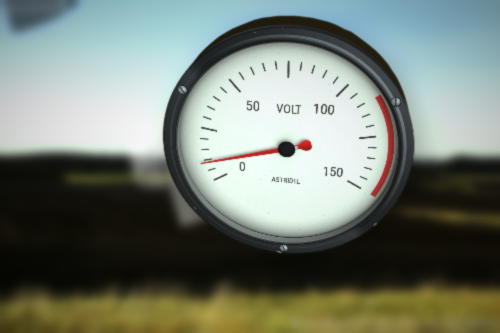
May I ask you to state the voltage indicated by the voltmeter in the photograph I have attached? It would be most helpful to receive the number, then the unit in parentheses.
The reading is 10 (V)
